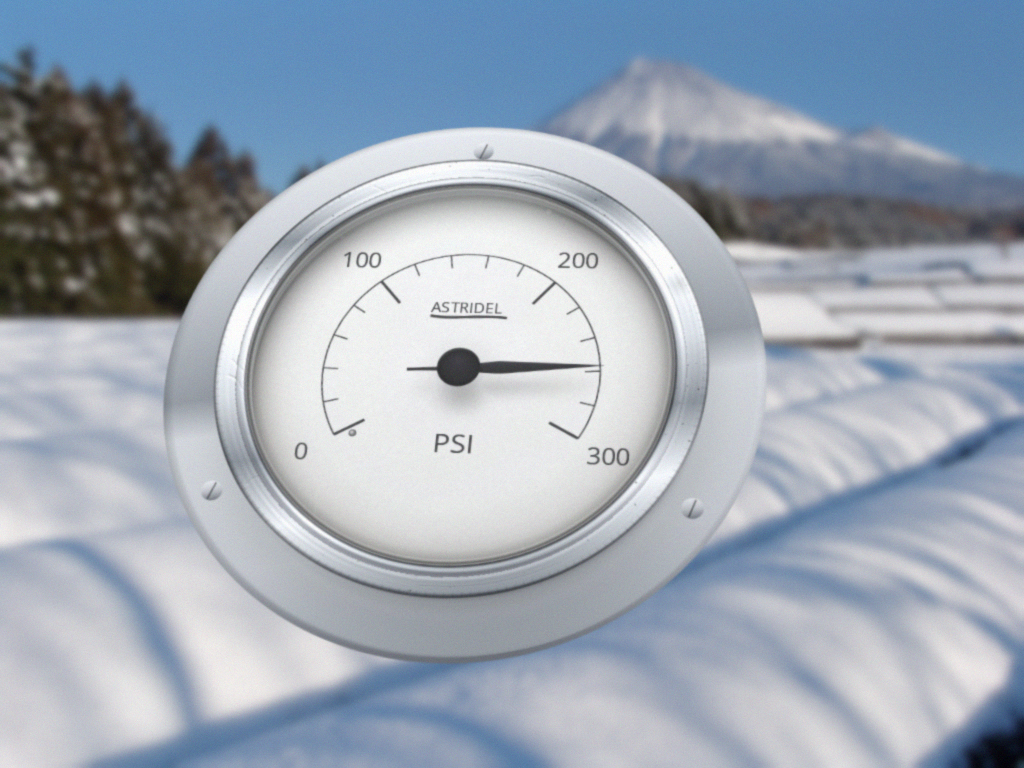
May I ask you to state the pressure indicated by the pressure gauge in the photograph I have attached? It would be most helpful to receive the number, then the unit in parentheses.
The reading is 260 (psi)
